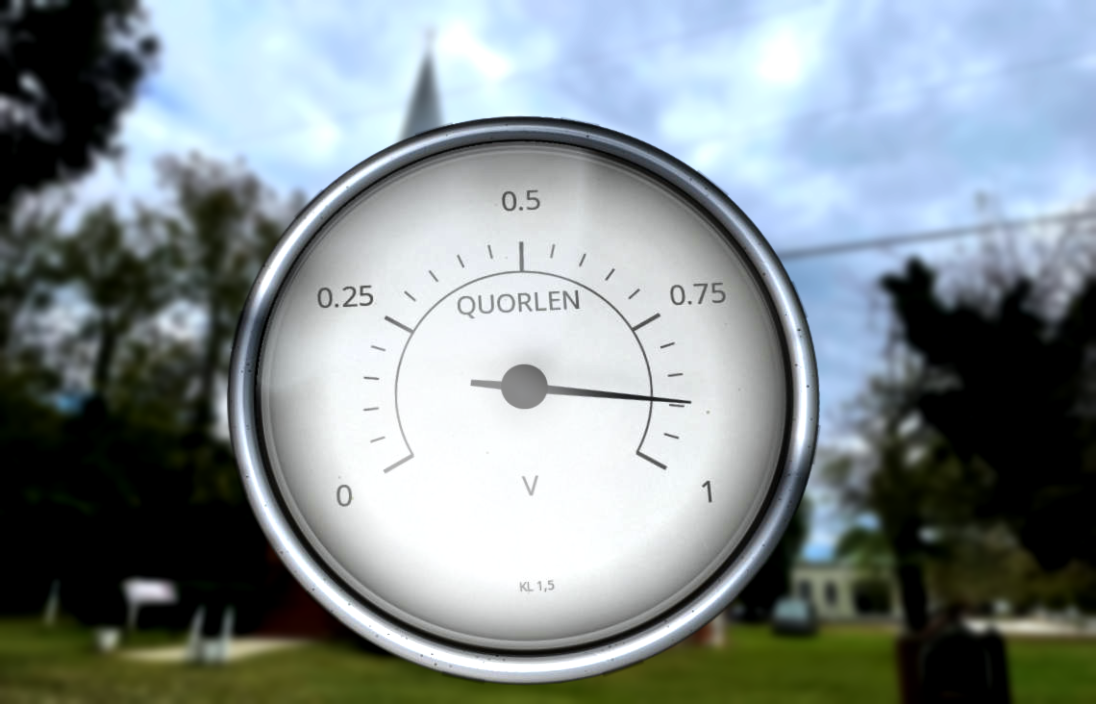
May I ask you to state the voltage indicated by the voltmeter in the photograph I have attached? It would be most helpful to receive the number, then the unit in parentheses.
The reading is 0.9 (V)
